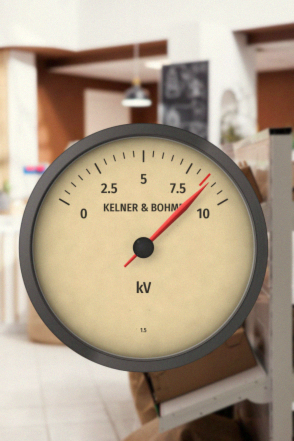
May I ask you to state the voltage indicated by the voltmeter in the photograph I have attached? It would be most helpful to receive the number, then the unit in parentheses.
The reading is 8.75 (kV)
